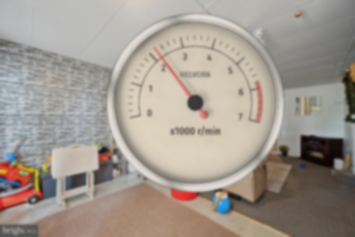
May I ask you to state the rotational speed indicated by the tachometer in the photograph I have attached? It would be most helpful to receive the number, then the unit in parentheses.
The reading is 2200 (rpm)
